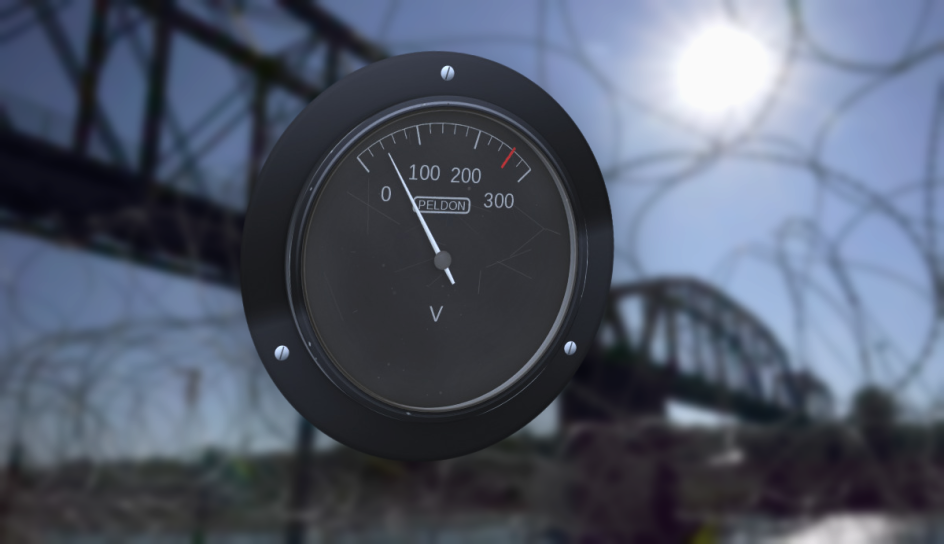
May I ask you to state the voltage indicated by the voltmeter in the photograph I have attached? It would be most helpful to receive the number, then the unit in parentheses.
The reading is 40 (V)
